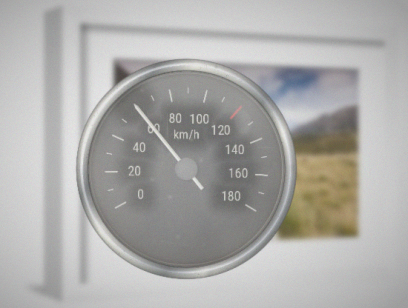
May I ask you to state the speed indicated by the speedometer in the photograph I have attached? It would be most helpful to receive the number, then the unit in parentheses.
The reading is 60 (km/h)
